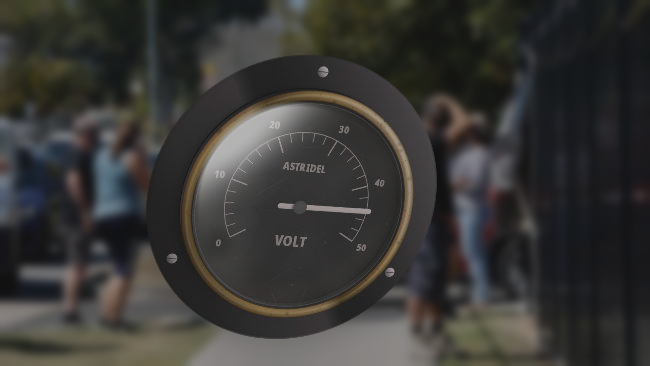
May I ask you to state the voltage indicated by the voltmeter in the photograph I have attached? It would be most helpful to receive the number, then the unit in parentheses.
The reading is 44 (V)
